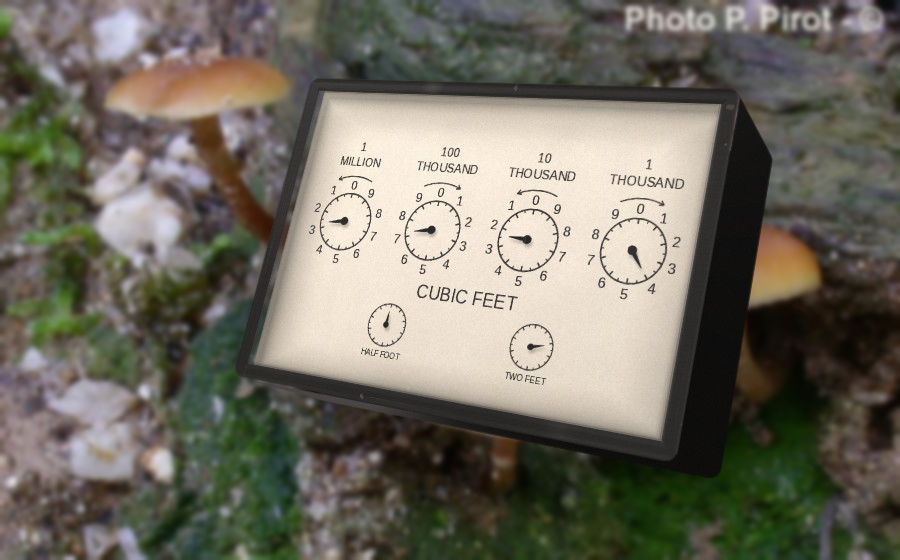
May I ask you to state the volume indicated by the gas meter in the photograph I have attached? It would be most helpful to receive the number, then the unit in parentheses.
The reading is 272400 (ft³)
